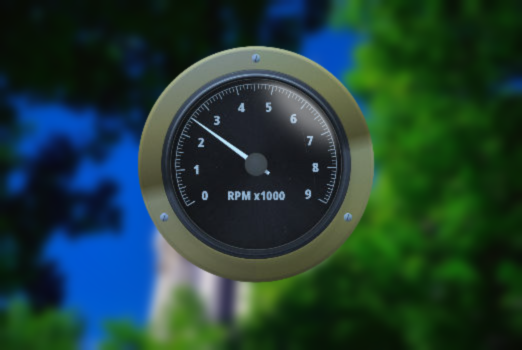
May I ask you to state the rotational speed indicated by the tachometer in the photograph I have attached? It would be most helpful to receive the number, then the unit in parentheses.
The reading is 2500 (rpm)
